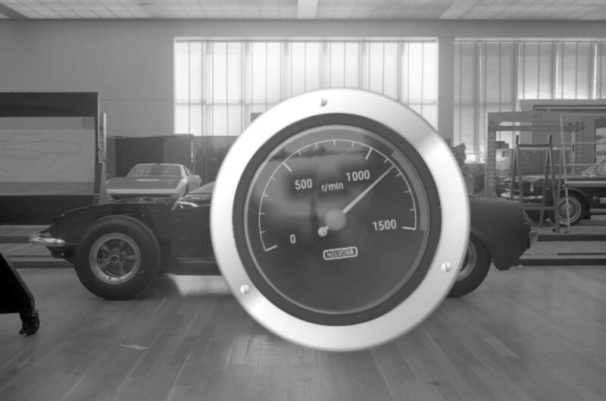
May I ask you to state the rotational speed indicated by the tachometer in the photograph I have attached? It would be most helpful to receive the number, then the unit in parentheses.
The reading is 1150 (rpm)
